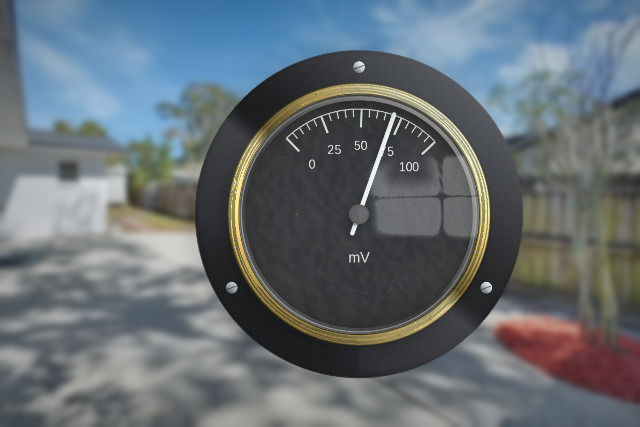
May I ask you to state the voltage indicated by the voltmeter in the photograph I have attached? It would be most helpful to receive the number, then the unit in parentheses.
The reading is 70 (mV)
